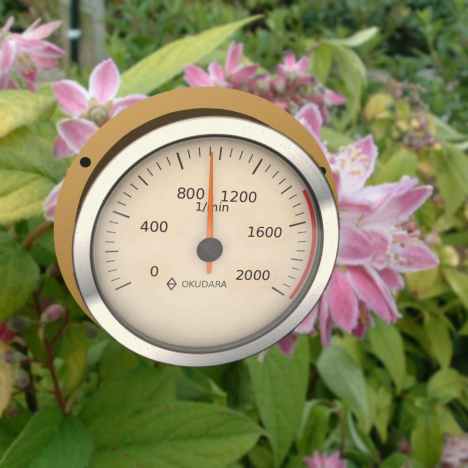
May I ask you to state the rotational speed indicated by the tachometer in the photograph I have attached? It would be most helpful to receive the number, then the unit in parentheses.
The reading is 950 (rpm)
